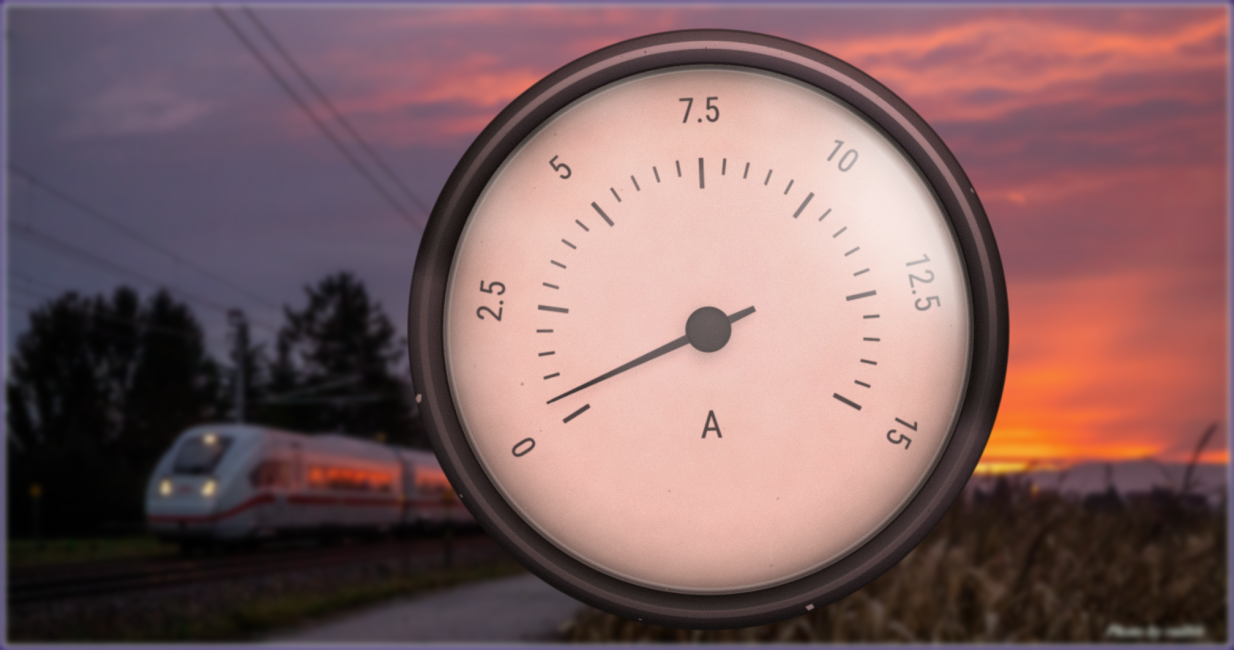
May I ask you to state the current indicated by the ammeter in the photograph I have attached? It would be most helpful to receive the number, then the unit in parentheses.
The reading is 0.5 (A)
